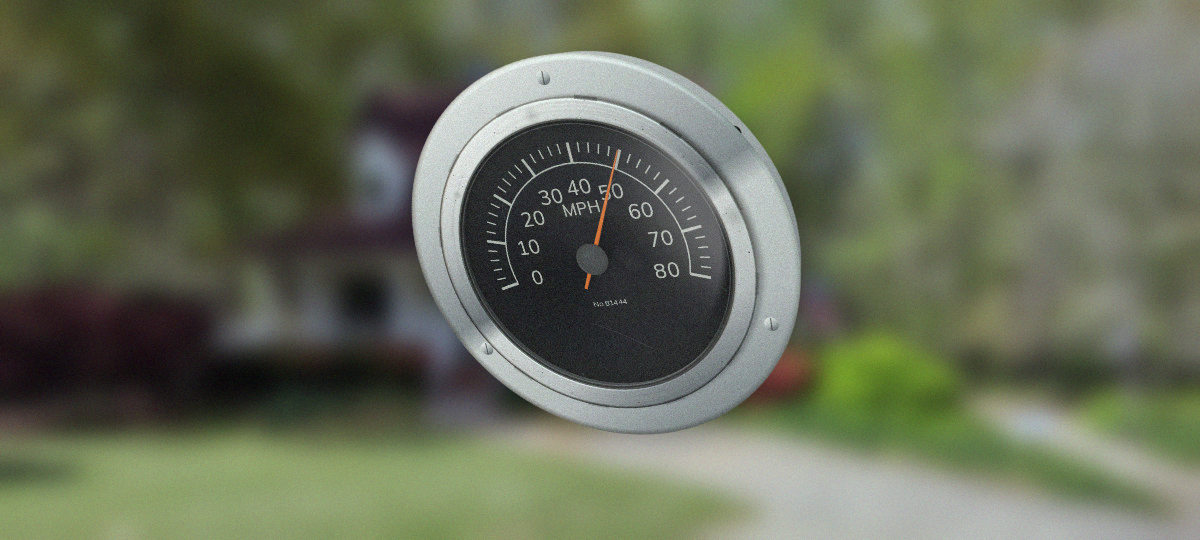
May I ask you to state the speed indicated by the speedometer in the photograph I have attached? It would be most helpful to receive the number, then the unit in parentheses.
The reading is 50 (mph)
